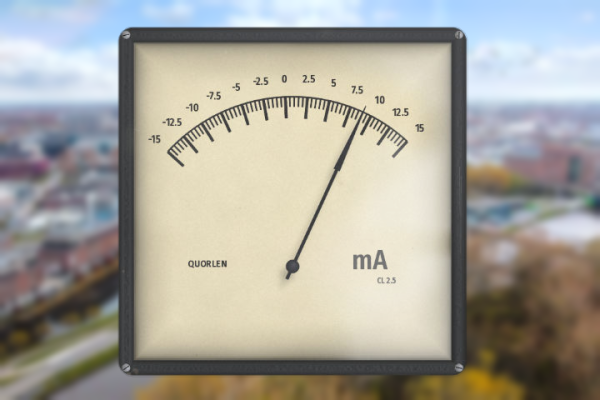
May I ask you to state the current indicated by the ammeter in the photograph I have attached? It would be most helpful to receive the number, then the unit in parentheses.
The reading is 9 (mA)
